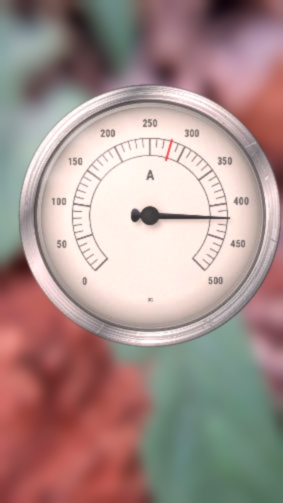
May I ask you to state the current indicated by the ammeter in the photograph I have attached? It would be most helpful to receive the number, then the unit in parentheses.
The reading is 420 (A)
